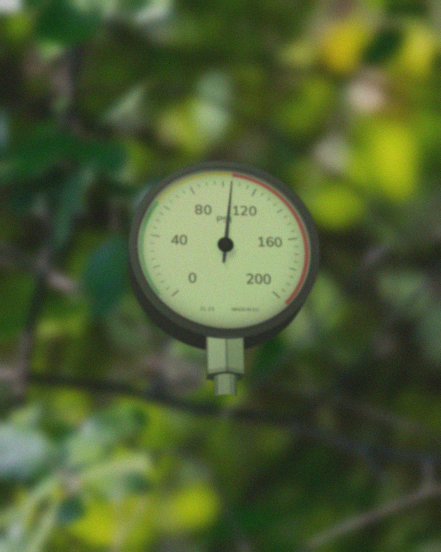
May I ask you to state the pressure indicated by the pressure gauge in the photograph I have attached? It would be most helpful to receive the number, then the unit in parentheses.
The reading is 105 (psi)
